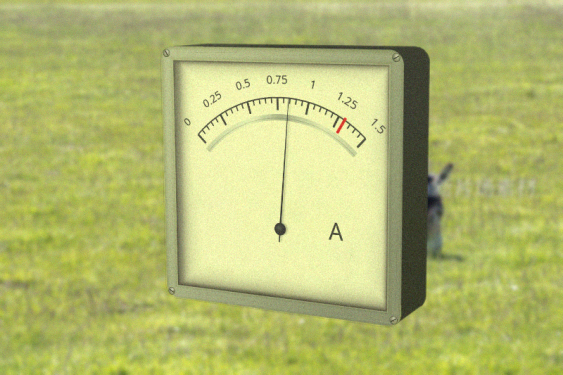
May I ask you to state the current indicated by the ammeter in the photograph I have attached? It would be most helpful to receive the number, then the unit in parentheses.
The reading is 0.85 (A)
